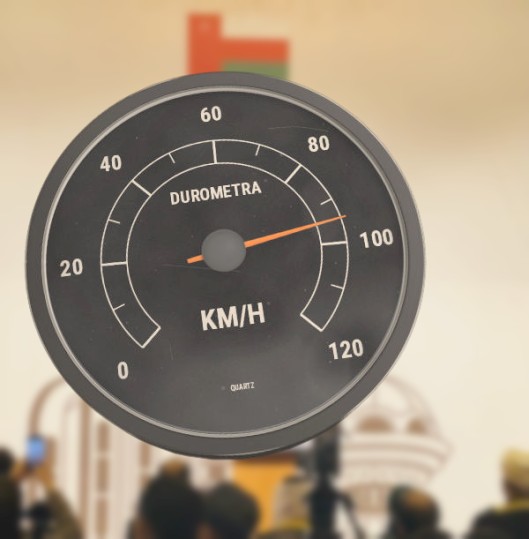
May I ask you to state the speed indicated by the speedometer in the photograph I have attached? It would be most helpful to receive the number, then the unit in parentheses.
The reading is 95 (km/h)
